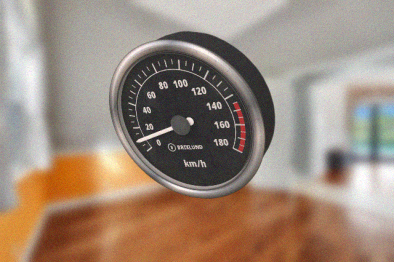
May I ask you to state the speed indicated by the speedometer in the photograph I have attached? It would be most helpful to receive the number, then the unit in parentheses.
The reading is 10 (km/h)
